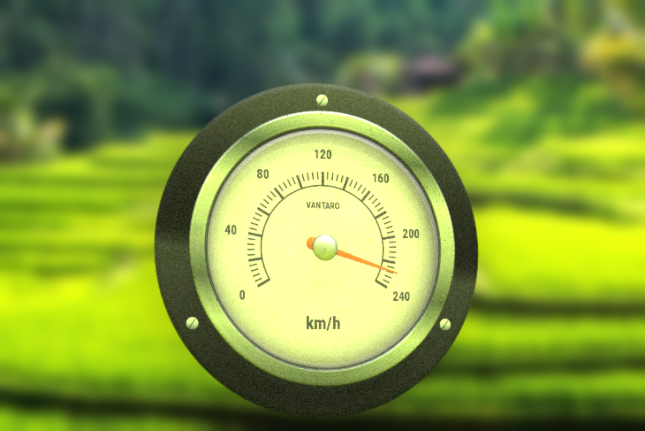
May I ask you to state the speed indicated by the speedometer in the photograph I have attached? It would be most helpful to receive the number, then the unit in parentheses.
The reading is 228 (km/h)
